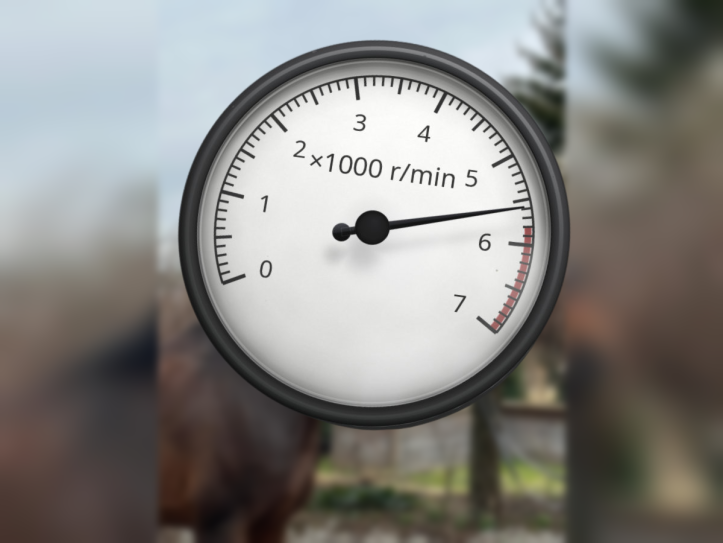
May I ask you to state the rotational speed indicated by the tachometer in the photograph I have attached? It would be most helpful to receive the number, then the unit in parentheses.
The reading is 5600 (rpm)
